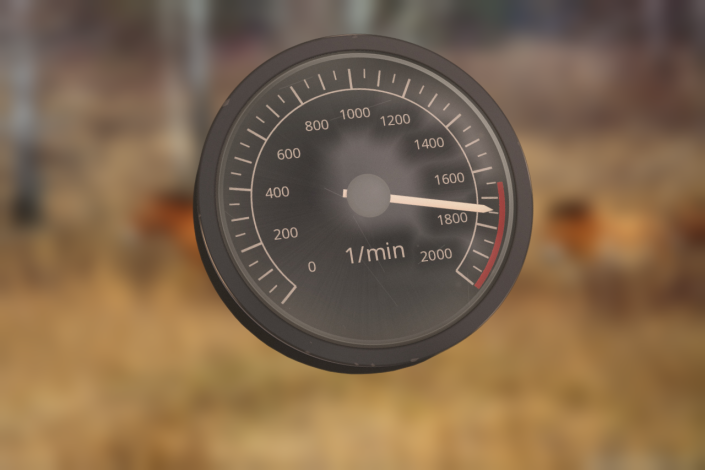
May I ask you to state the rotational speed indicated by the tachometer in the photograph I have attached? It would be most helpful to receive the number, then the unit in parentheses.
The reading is 1750 (rpm)
